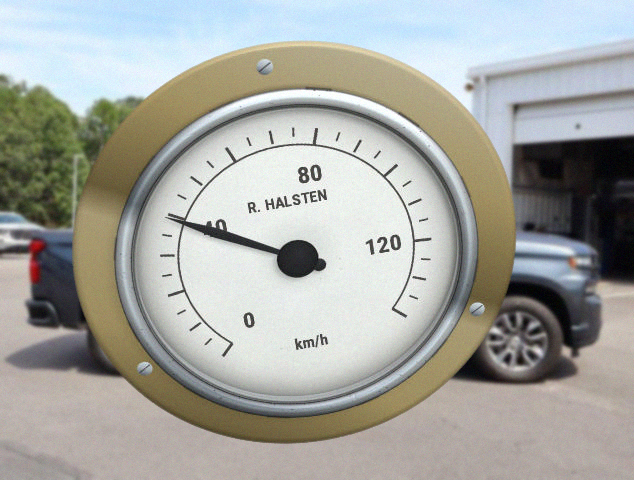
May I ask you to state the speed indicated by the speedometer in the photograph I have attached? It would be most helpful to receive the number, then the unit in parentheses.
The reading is 40 (km/h)
